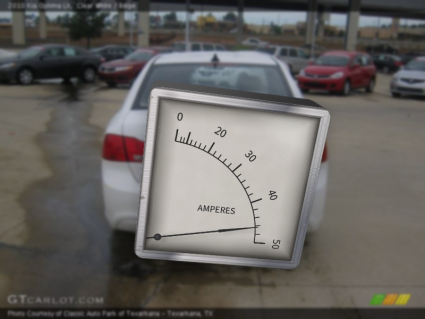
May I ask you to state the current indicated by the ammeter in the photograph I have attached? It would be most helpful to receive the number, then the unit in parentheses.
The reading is 46 (A)
